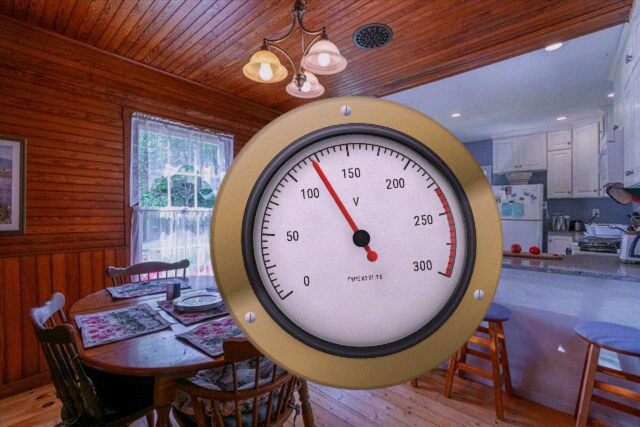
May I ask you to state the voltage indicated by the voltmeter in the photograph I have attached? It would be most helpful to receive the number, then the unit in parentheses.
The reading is 120 (V)
